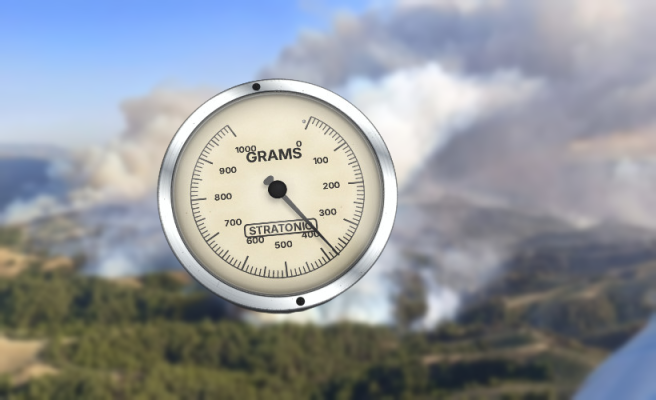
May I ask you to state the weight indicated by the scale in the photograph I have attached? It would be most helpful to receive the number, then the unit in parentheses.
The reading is 380 (g)
